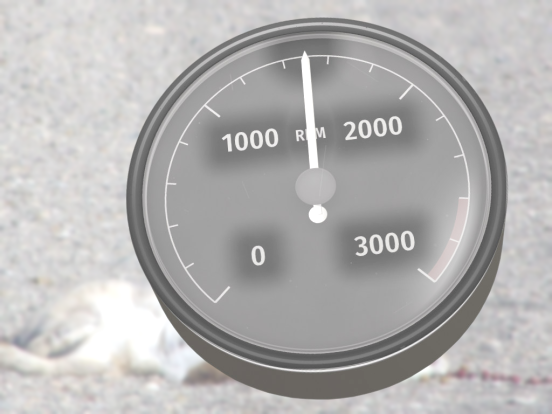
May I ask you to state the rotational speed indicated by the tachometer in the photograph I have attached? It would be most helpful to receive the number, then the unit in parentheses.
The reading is 1500 (rpm)
